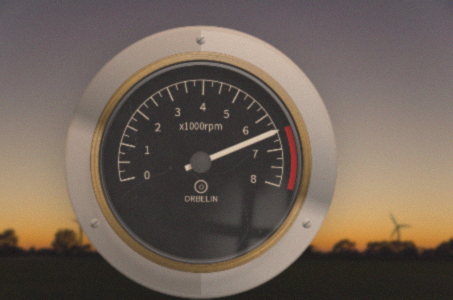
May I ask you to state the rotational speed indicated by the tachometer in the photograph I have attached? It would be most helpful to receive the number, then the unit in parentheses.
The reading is 6500 (rpm)
